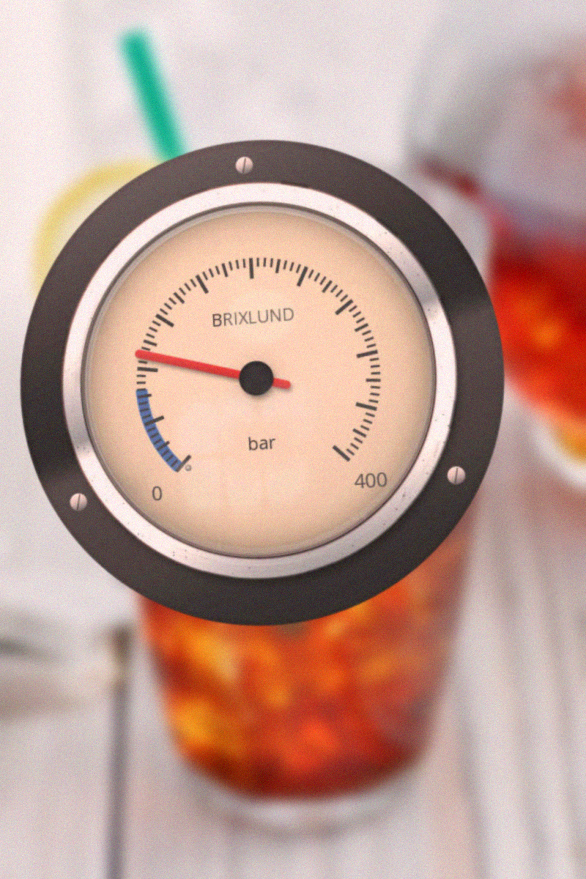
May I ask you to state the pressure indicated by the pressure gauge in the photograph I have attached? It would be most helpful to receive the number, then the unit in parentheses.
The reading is 90 (bar)
